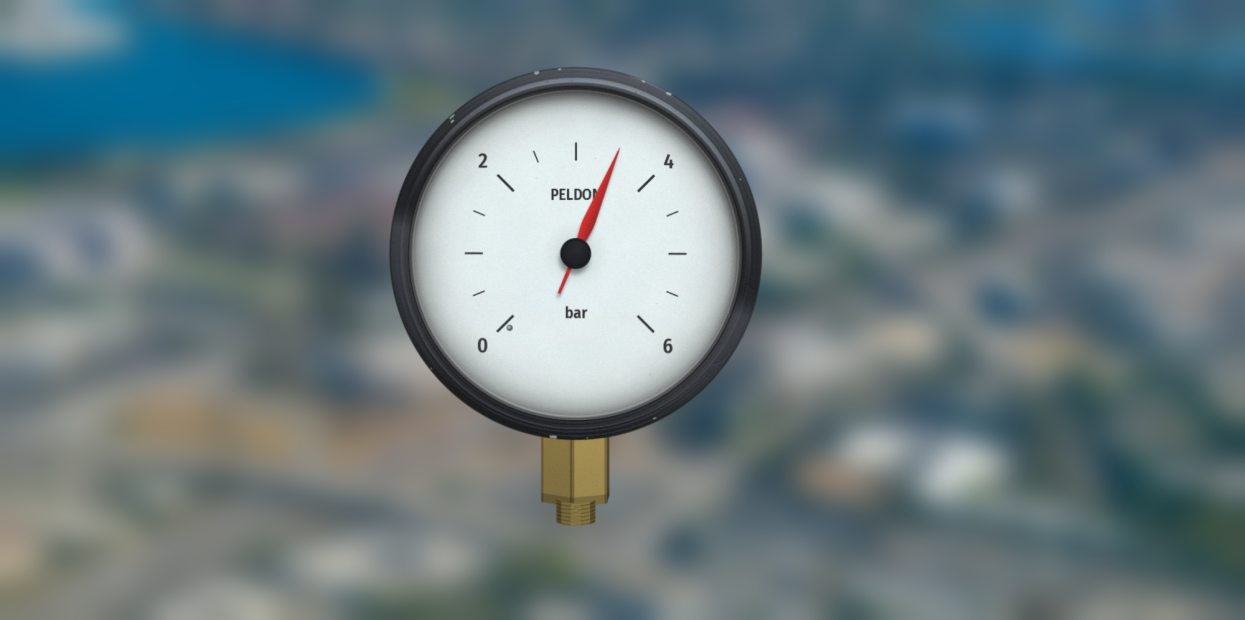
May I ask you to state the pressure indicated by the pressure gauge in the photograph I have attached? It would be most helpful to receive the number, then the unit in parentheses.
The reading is 3.5 (bar)
